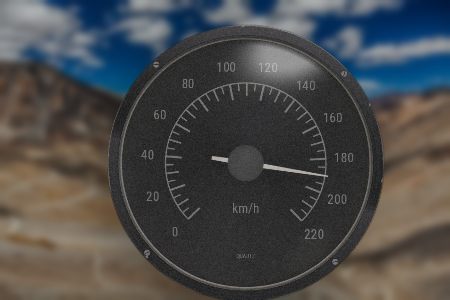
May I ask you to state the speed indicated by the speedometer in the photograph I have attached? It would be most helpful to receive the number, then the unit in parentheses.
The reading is 190 (km/h)
